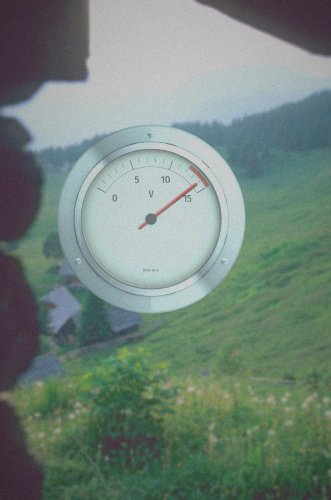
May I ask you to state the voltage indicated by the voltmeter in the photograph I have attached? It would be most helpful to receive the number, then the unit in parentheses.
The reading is 14 (V)
